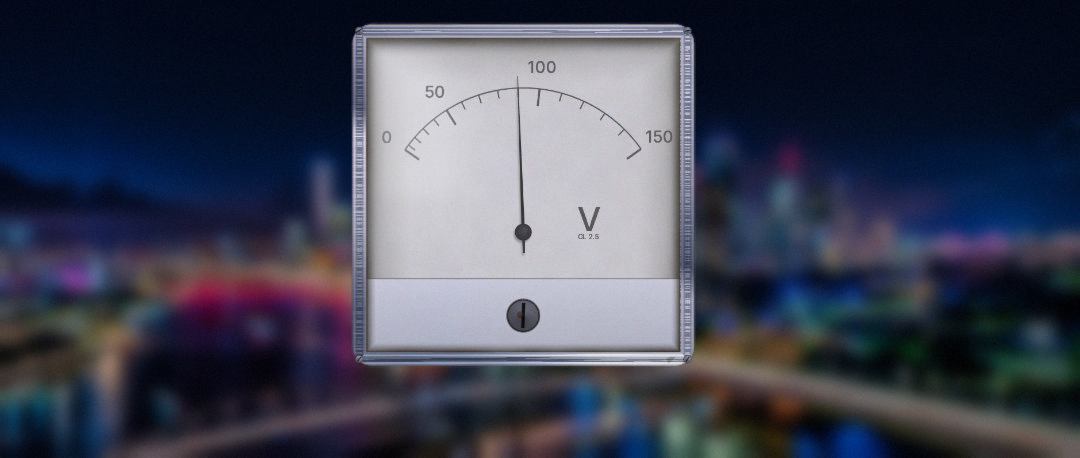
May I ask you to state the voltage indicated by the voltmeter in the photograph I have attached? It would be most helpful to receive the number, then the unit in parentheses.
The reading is 90 (V)
